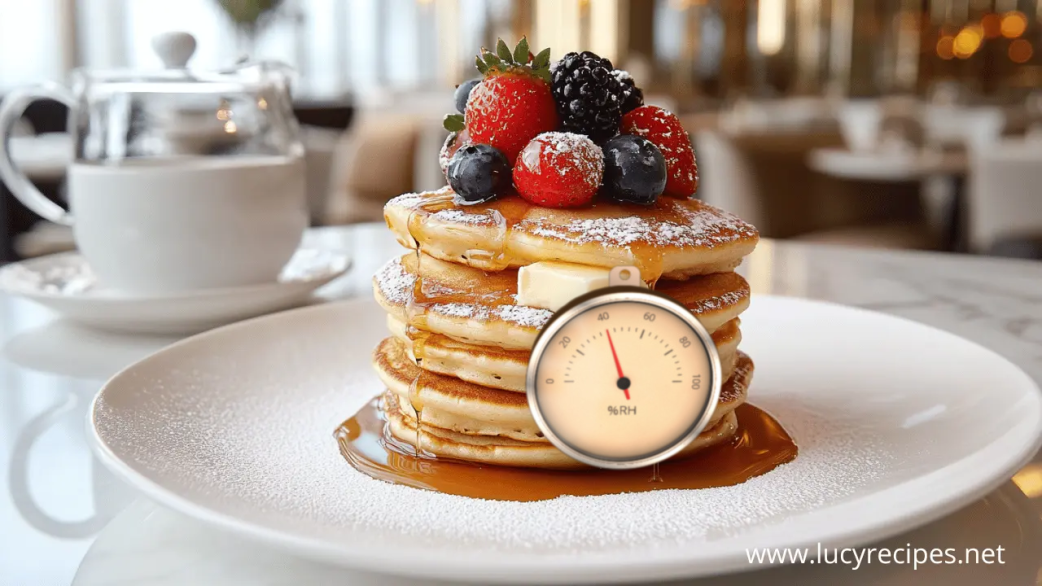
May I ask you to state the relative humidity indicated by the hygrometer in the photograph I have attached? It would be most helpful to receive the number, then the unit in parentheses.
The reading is 40 (%)
